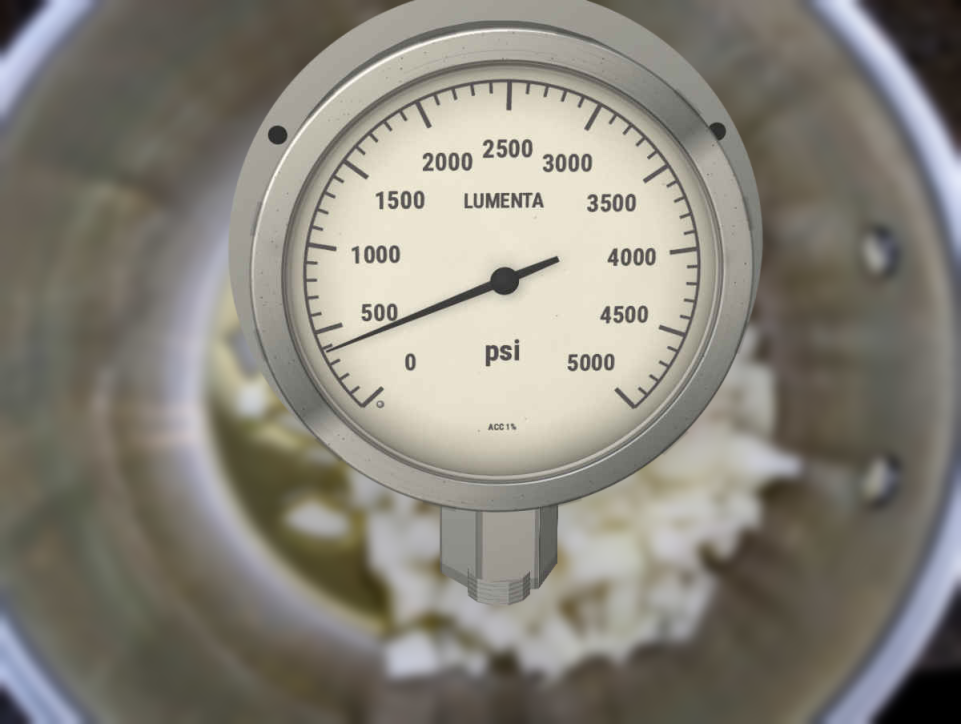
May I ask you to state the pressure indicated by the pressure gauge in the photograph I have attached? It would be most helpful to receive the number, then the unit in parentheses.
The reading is 400 (psi)
